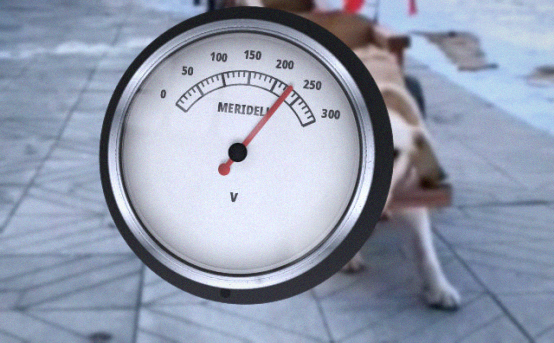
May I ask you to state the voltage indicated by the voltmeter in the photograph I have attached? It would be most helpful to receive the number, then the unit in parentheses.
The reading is 230 (V)
